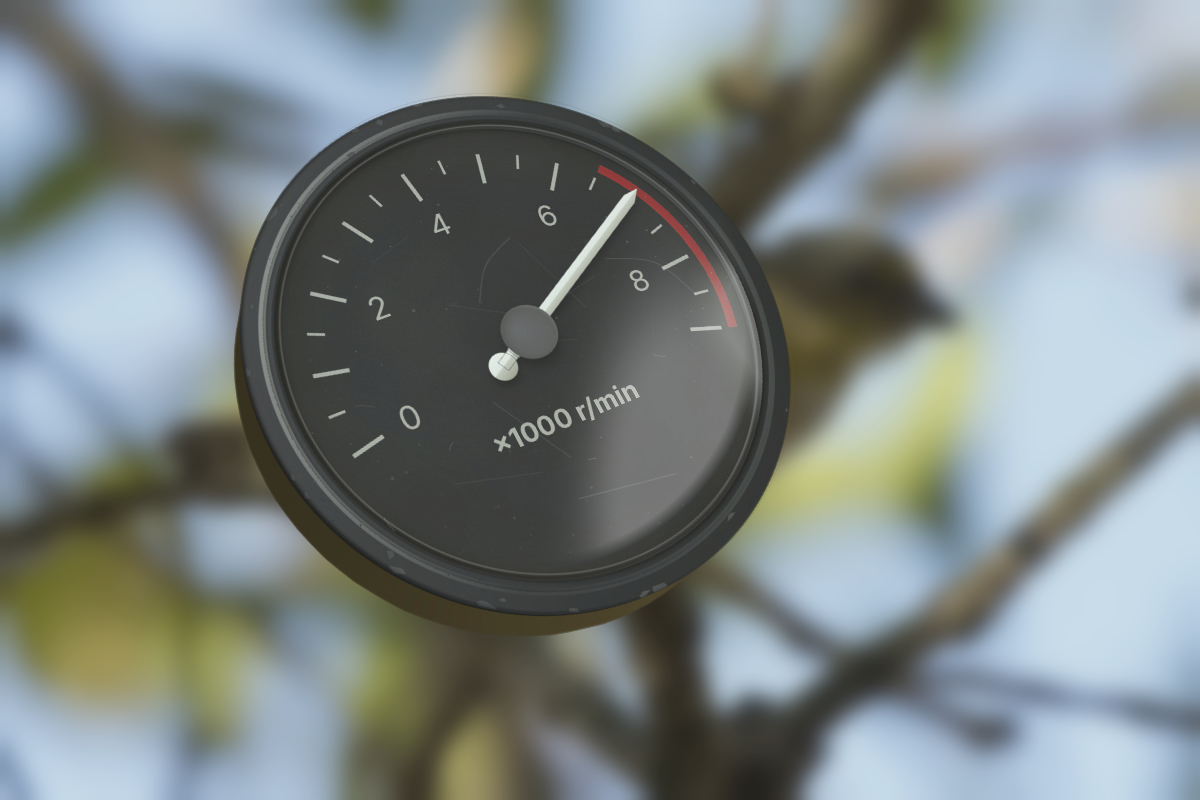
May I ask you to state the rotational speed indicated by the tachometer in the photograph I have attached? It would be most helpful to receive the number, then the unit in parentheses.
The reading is 7000 (rpm)
